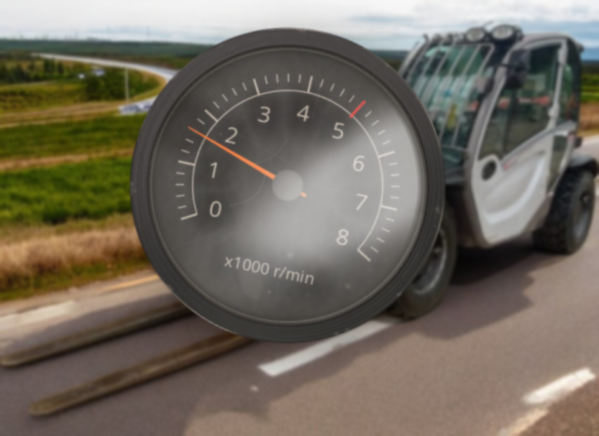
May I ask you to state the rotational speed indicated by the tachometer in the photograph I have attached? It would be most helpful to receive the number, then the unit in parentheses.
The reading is 1600 (rpm)
